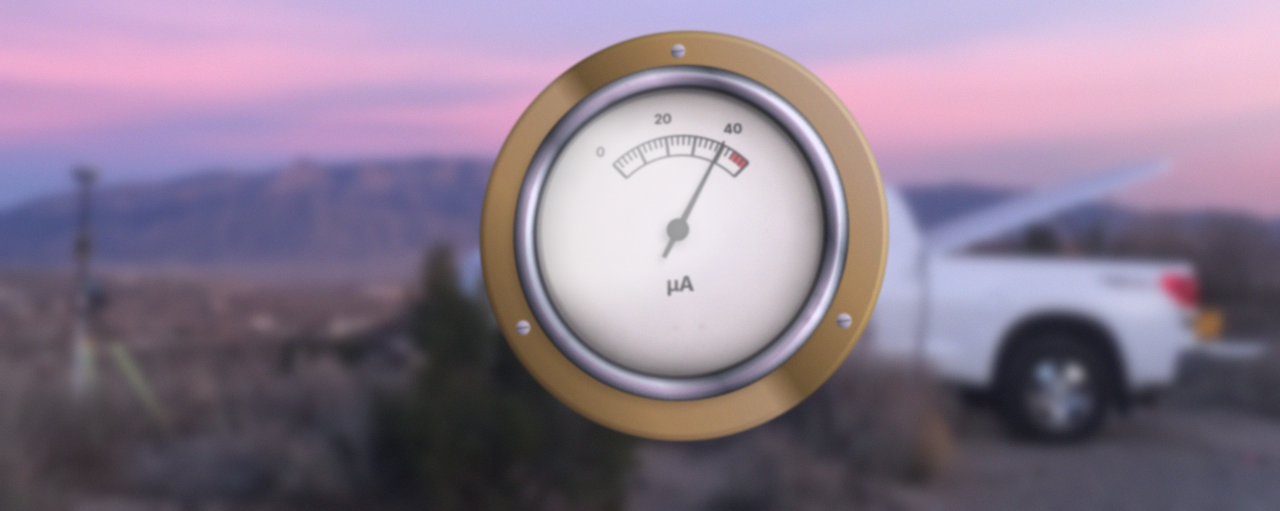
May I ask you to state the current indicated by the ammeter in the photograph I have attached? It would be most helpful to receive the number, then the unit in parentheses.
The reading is 40 (µA)
